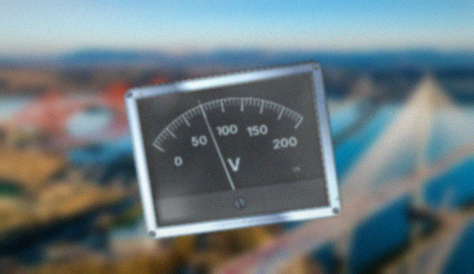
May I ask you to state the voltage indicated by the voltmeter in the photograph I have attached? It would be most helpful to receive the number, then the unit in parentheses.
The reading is 75 (V)
